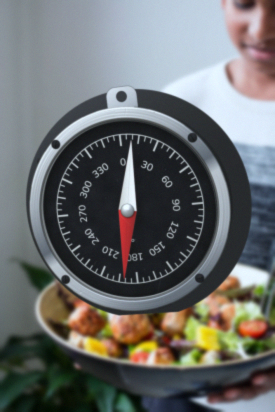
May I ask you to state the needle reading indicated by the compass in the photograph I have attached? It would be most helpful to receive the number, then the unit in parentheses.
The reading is 190 (°)
